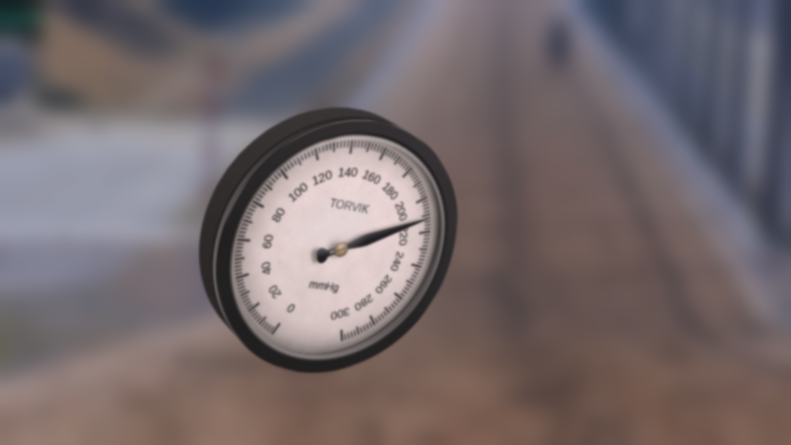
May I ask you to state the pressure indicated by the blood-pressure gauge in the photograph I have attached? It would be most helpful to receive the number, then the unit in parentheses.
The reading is 210 (mmHg)
